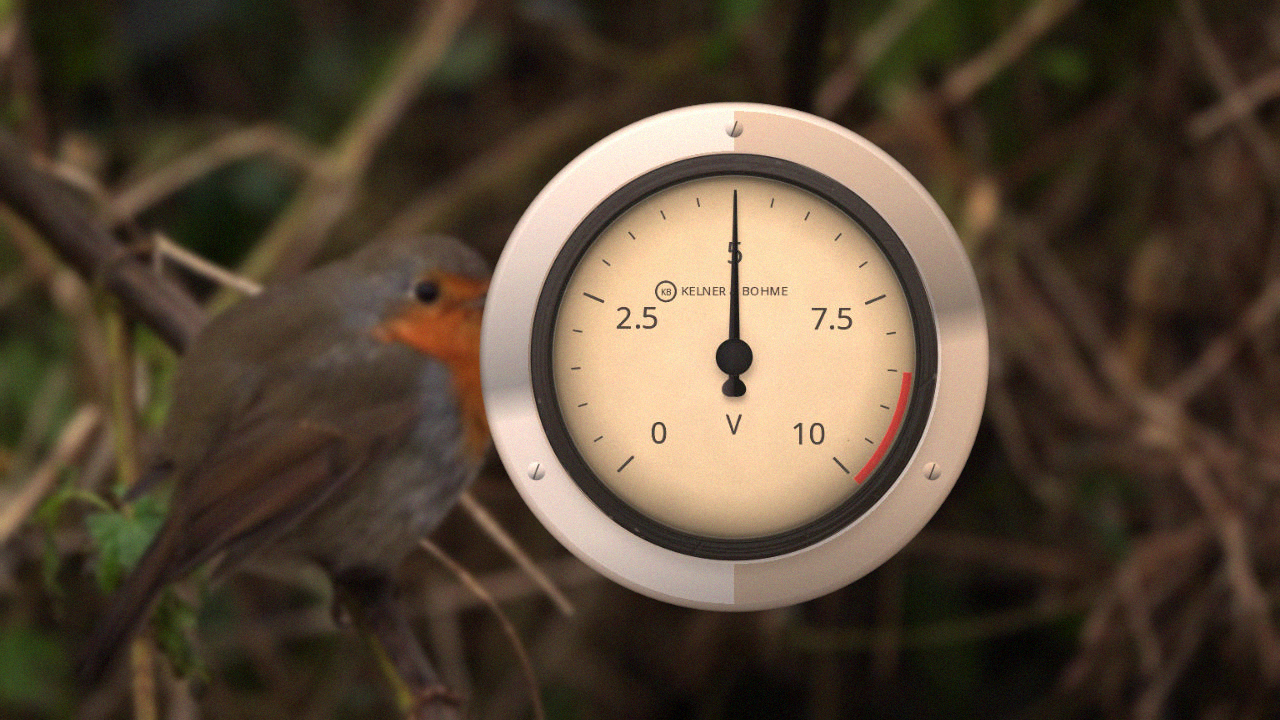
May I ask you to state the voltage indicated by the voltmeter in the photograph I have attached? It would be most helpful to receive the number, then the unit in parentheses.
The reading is 5 (V)
